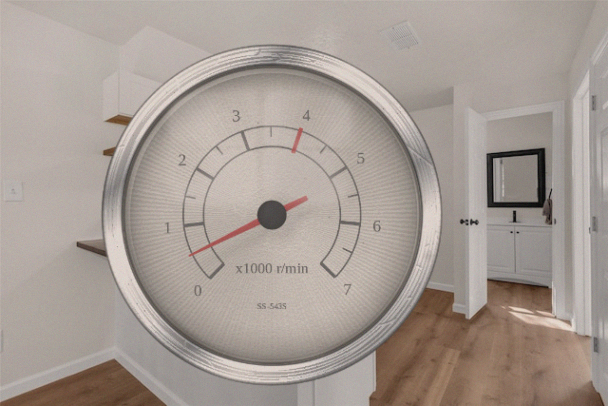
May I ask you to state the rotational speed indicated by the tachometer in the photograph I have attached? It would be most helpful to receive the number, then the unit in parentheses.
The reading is 500 (rpm)
